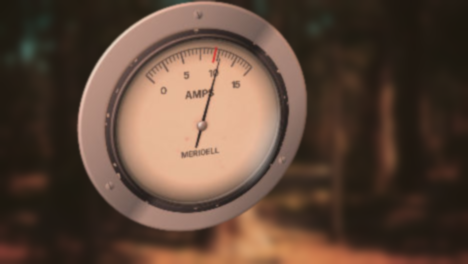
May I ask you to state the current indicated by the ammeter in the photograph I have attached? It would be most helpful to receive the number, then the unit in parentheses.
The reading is 10 (A)
